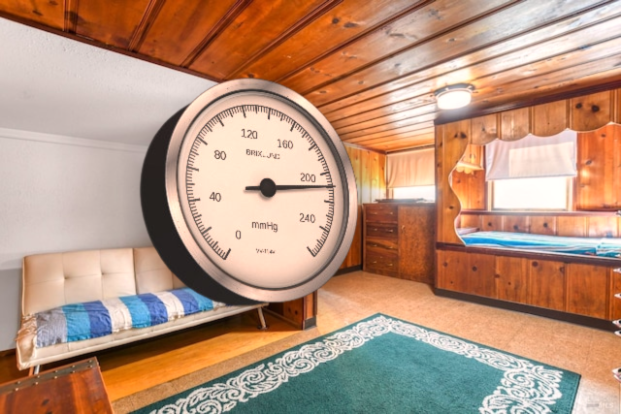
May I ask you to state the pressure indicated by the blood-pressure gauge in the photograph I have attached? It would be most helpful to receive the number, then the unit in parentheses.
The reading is 210 (mmHg)
